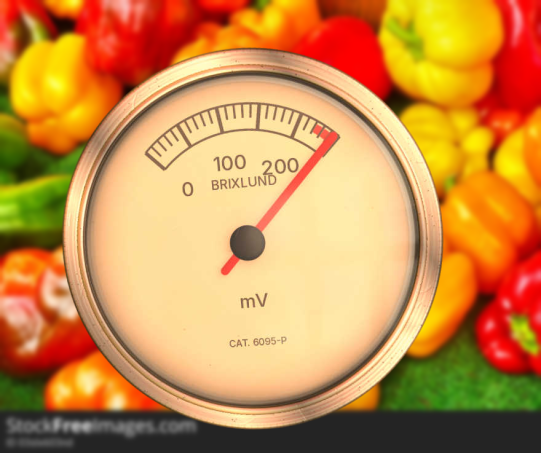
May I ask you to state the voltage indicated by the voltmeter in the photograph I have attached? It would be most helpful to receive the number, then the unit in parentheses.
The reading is 245 (mV)
